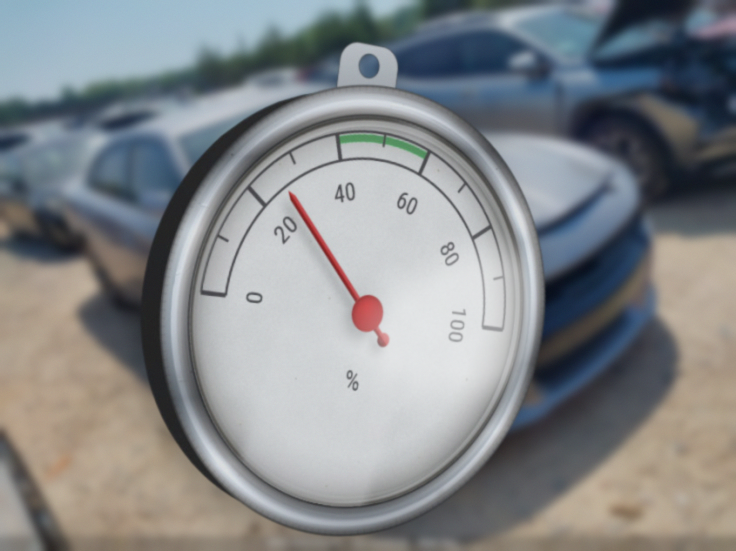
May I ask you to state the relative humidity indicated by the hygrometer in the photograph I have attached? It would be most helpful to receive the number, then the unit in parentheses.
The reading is 25 (%)
